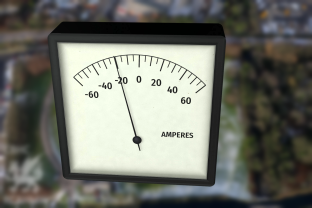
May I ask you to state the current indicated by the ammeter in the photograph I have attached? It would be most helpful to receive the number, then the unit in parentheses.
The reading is -20 (A)
